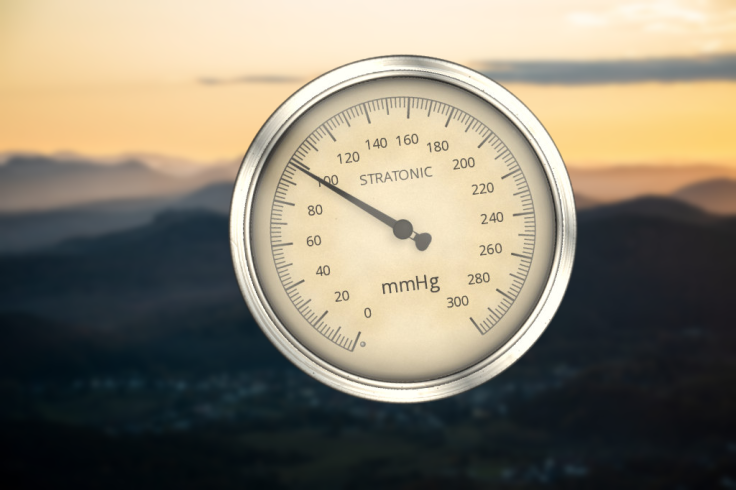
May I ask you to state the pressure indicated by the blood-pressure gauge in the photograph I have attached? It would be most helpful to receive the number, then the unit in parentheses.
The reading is 98 (mmHg)
